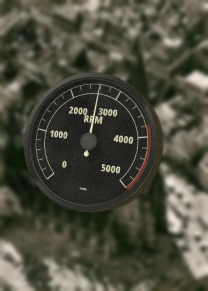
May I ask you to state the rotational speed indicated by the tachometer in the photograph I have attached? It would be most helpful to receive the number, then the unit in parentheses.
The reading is 2600 (rpm)
